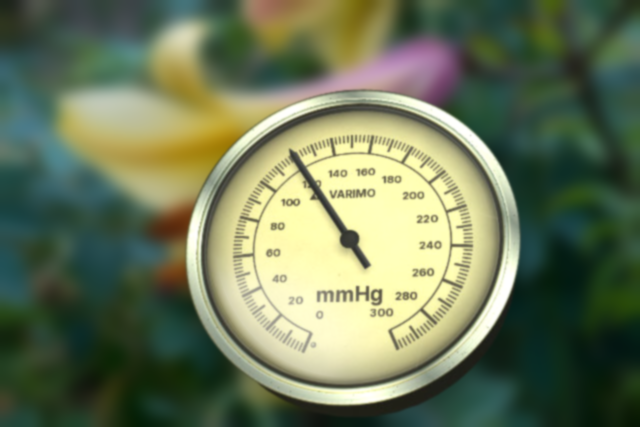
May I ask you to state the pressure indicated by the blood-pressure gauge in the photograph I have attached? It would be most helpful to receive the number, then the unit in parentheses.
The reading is 120 (mmHg)
